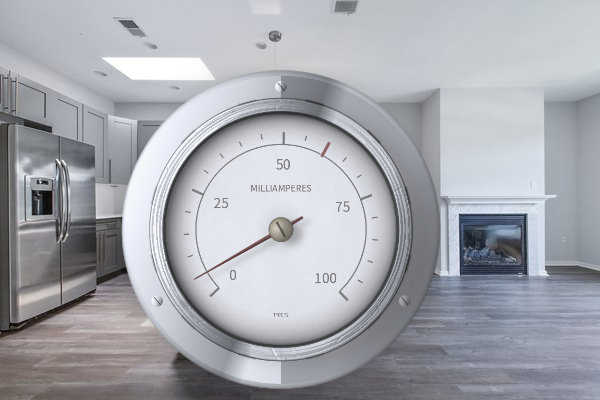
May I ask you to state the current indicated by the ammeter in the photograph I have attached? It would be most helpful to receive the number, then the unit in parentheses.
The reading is 5 (mA)
